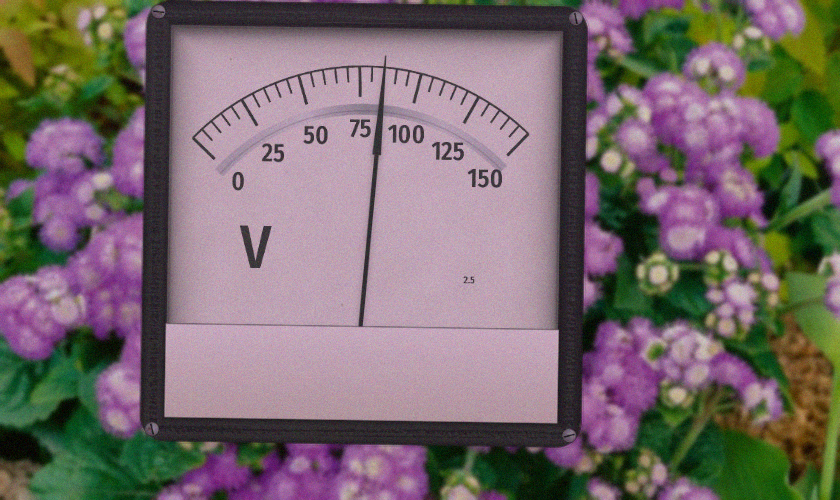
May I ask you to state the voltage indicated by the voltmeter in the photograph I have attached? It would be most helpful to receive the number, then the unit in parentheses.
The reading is 85 (V)
